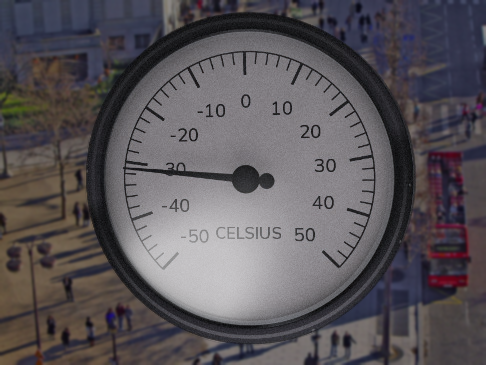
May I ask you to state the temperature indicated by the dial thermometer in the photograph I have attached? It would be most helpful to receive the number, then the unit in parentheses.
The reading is -31 (°C)
